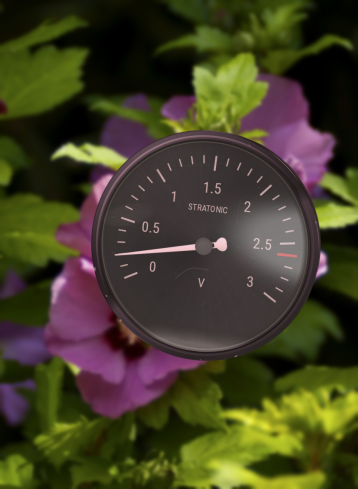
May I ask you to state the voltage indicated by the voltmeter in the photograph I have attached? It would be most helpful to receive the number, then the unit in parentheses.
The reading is 0.2 (V)
